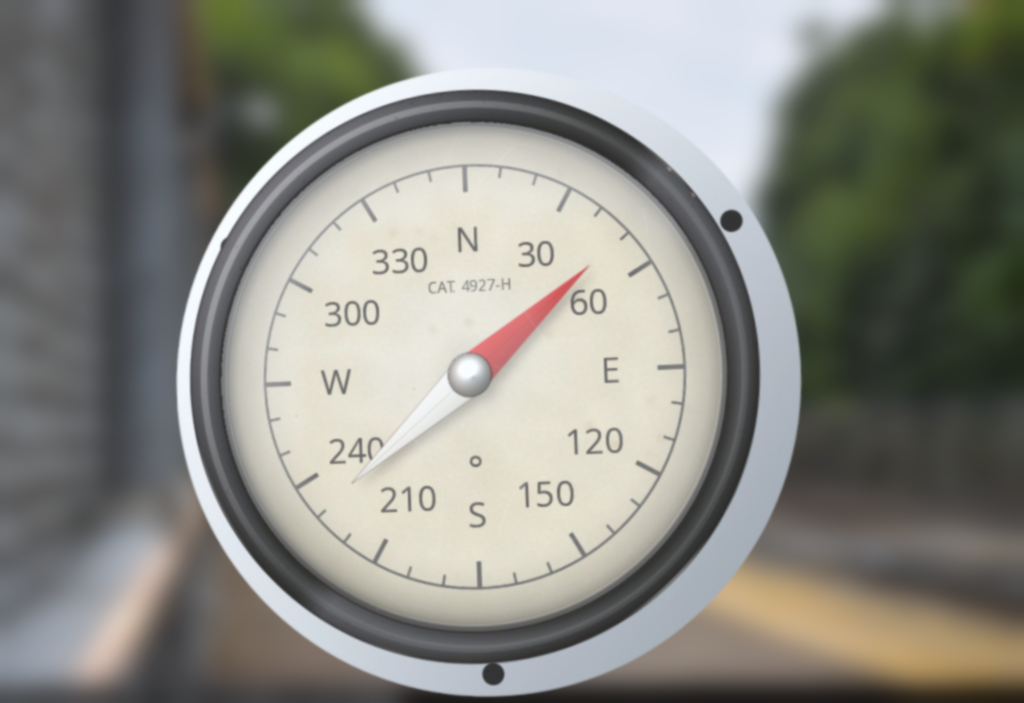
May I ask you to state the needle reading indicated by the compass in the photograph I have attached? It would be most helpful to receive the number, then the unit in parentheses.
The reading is 50 (°)
